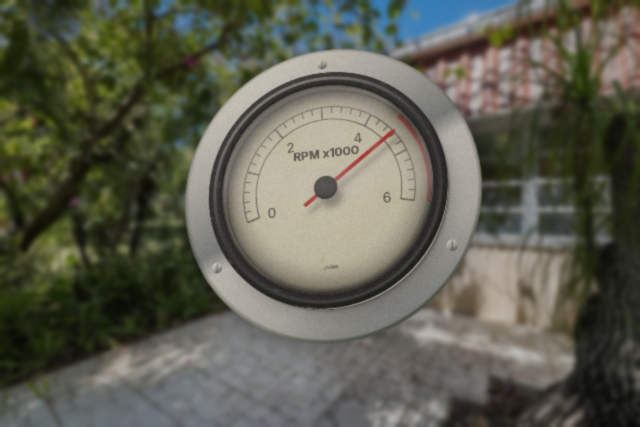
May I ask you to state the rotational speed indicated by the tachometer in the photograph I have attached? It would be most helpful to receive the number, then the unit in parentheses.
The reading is 4600 (rpm)
